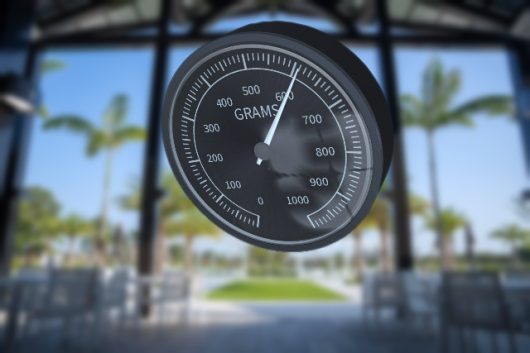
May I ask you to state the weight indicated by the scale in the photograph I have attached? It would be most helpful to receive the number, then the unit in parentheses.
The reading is 610 (g)
